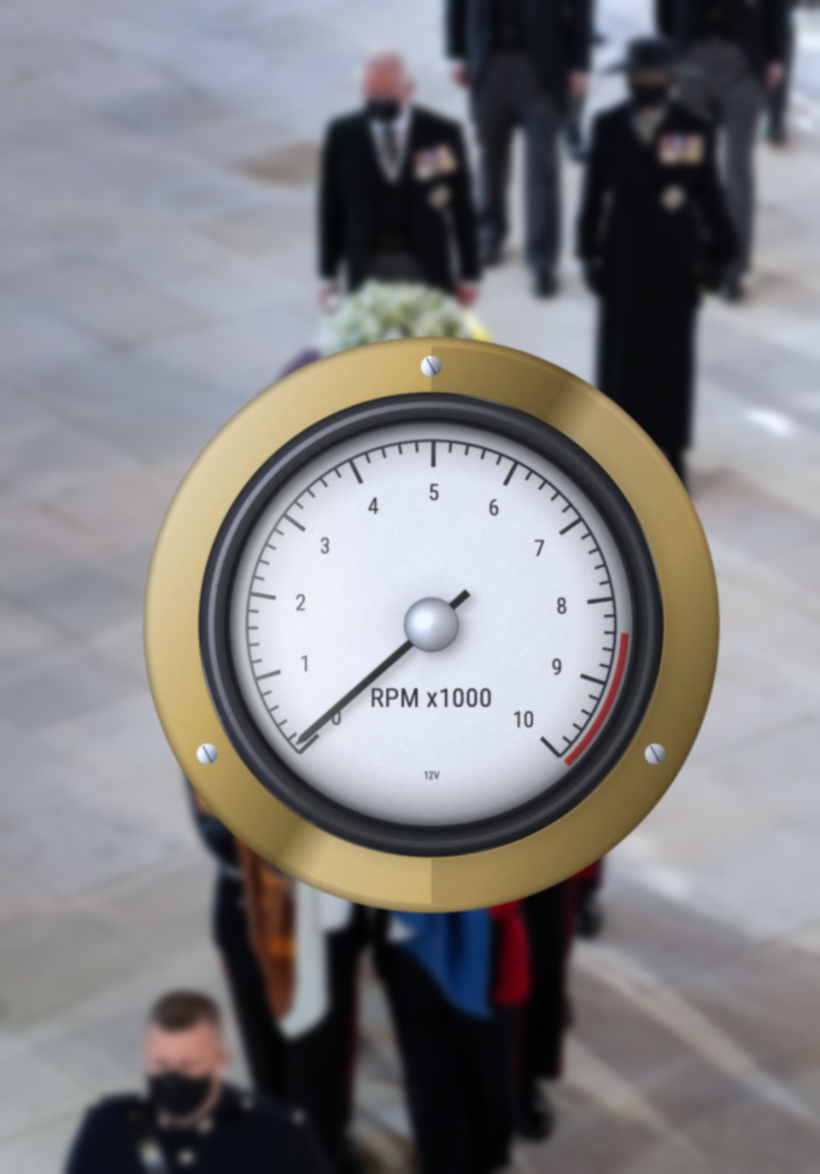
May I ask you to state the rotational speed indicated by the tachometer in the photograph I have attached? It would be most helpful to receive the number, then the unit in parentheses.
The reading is 100 (rpm)
